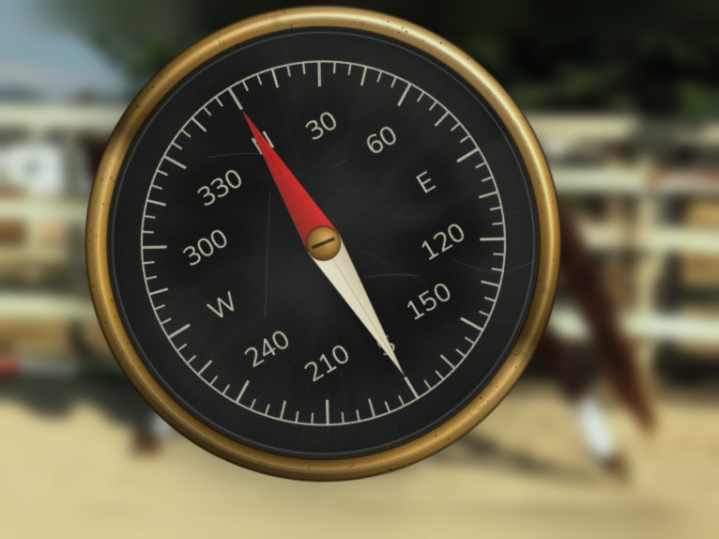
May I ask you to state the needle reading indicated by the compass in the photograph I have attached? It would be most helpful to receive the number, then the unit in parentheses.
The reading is 0 (°)
